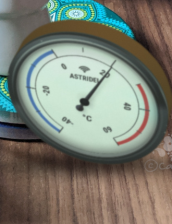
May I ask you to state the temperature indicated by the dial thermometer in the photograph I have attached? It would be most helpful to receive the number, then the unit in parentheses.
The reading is 20 (°C)
